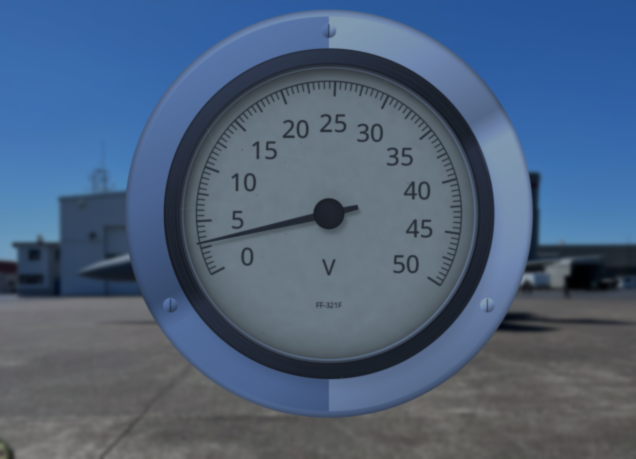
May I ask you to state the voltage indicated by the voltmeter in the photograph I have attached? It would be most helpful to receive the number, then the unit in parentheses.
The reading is 3 (V)
